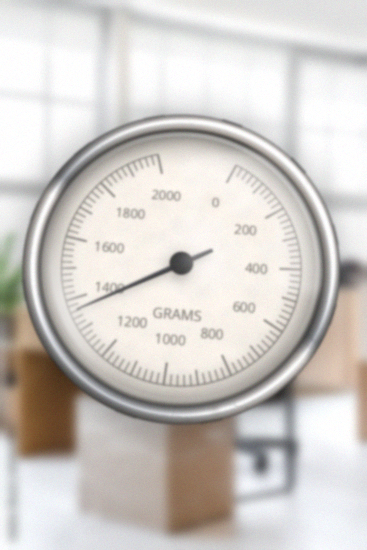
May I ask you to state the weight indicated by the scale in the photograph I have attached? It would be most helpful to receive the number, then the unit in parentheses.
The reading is 1360 (g)
